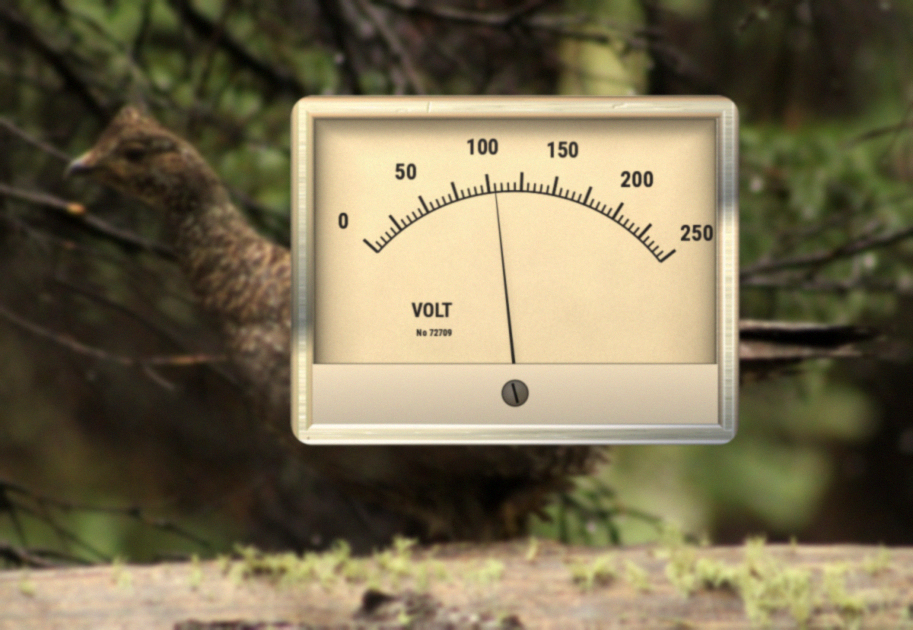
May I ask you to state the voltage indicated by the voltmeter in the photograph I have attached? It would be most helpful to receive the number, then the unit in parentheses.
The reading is 105 (V)
